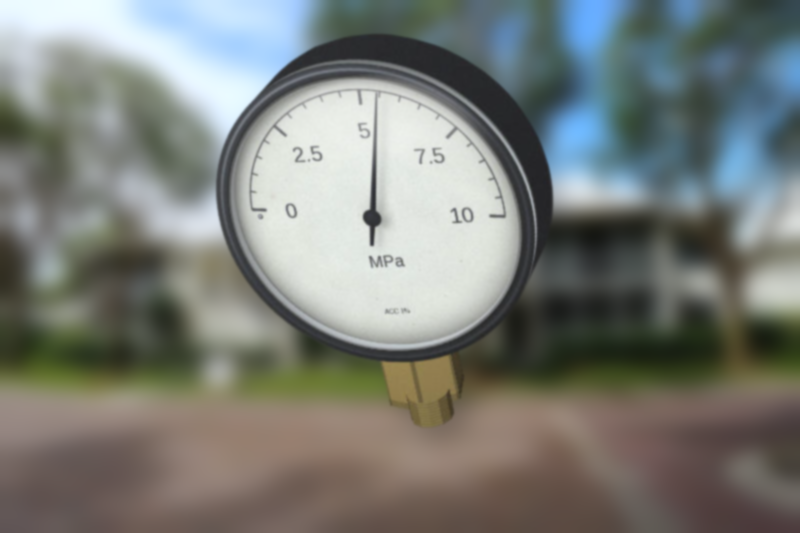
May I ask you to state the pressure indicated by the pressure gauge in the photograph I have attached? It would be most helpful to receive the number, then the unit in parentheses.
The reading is 5.5 (MPa)
